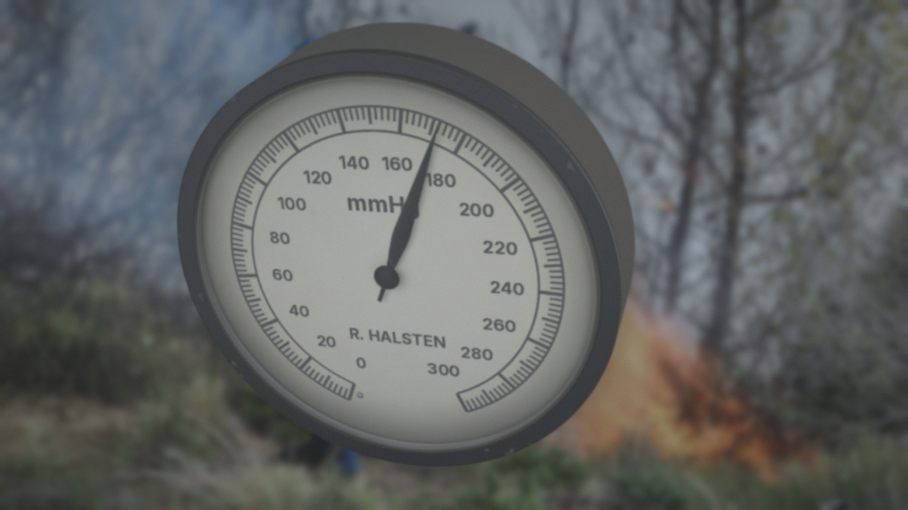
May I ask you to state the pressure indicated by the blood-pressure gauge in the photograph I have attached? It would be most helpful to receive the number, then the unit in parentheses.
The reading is 172 (mmHg)
